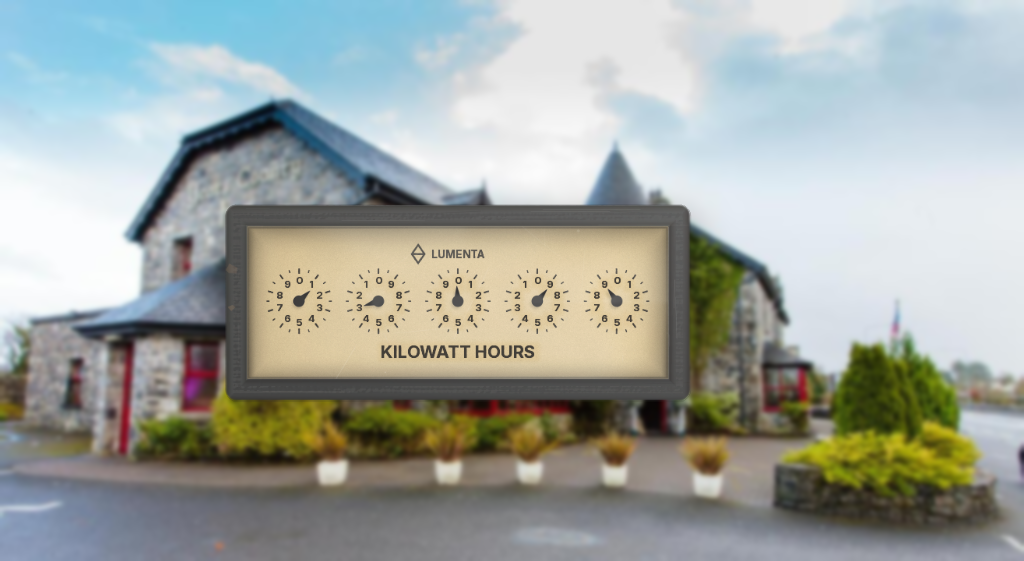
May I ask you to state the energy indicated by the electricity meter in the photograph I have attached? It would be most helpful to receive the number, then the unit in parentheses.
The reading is 12989 (kWh)
